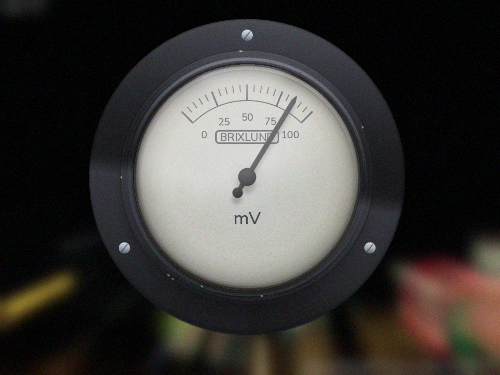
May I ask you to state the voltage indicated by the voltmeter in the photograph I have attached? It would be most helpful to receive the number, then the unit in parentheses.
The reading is 85 (mV)
